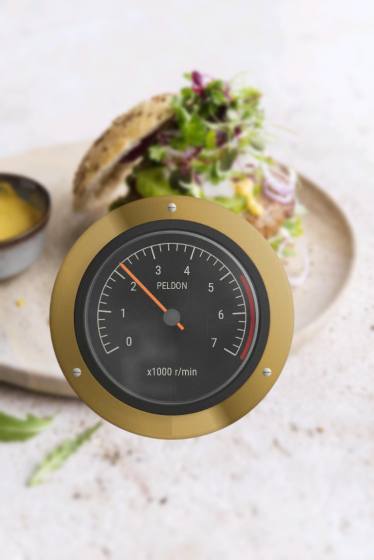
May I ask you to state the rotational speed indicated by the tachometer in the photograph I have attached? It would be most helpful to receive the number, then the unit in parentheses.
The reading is 2200 (rpm)
